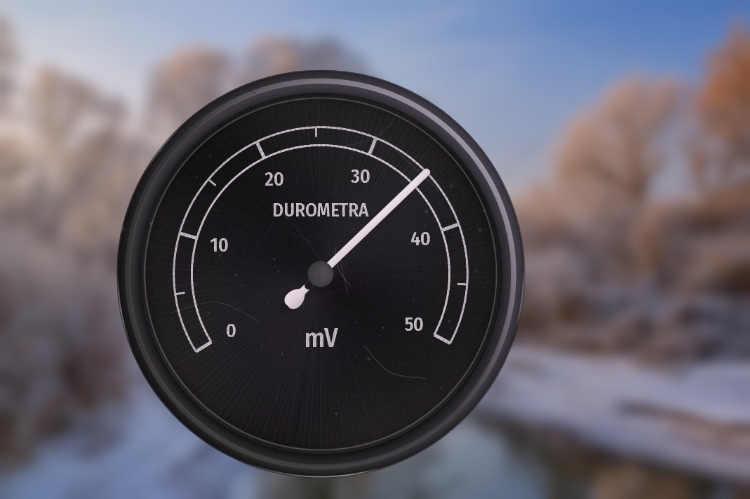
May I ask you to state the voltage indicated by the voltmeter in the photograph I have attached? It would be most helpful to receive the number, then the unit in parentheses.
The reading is 35 (mV)
